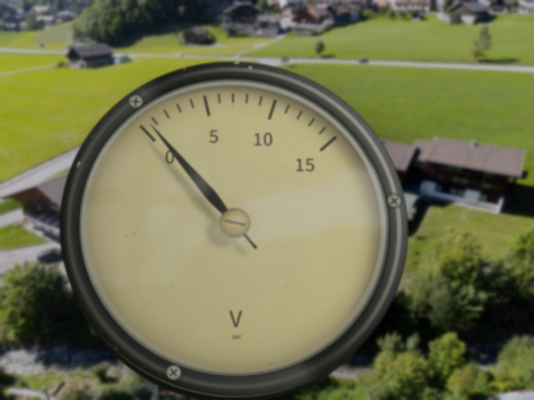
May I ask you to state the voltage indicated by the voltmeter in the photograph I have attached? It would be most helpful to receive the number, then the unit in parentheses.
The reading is 0.5 (V)
